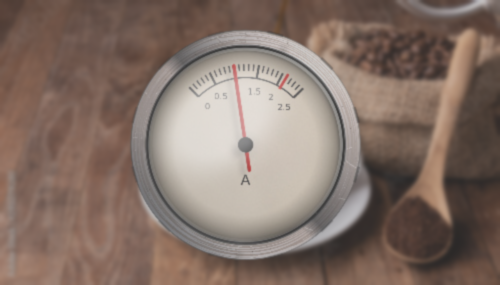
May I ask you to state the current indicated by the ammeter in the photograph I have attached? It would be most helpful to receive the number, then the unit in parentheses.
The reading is 1 (A)
